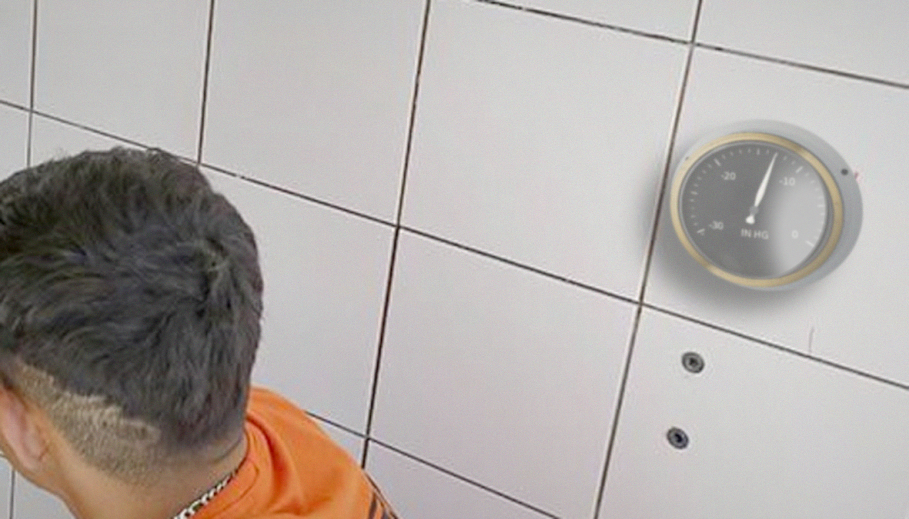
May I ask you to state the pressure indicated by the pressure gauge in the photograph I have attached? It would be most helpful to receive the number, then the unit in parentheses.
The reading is -13 (inHg)
